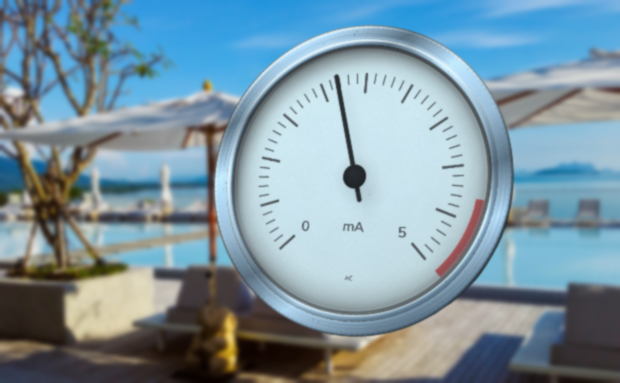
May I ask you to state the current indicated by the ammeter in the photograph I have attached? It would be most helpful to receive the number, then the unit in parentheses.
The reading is 2.2 (mA)
